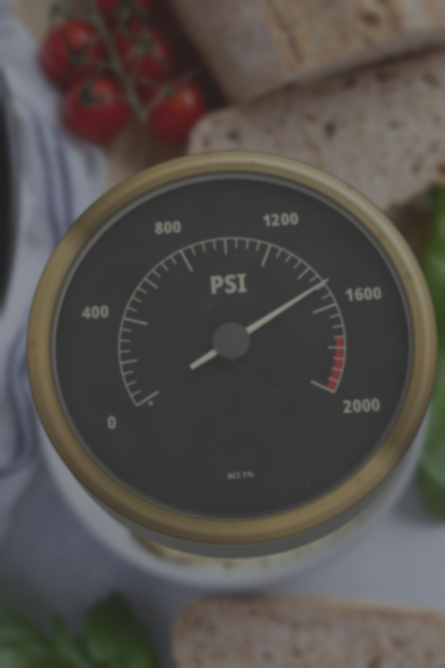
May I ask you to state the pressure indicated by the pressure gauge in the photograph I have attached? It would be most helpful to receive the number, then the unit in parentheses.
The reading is 1500 (psi)
